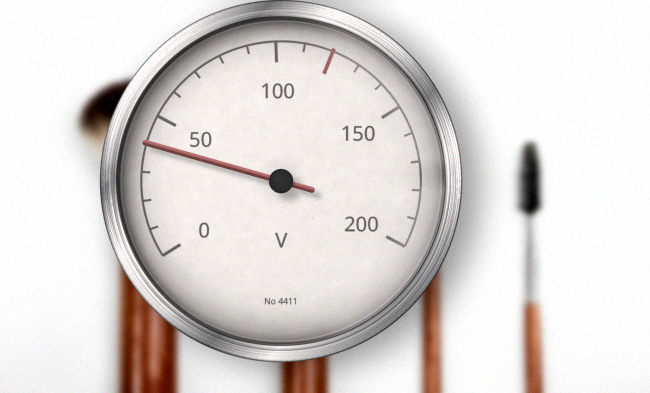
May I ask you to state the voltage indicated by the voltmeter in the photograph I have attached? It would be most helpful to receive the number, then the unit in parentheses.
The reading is 40 (V)
